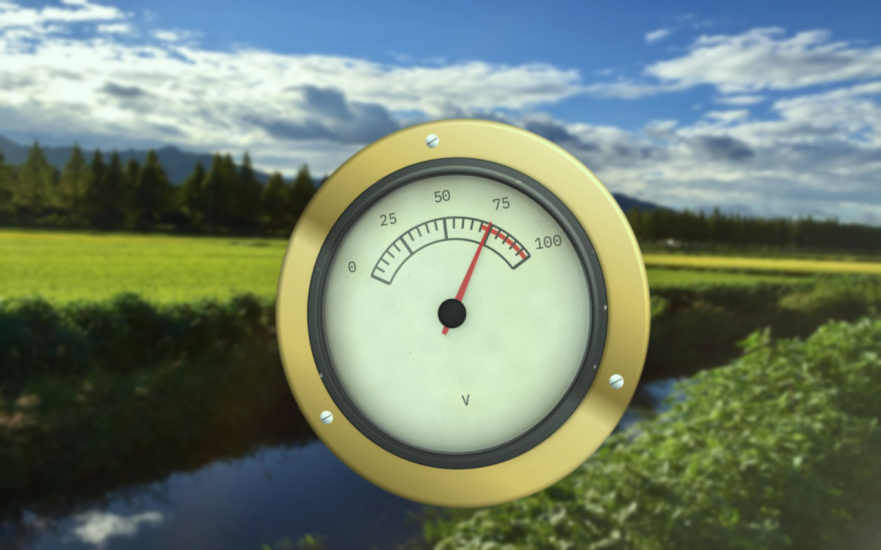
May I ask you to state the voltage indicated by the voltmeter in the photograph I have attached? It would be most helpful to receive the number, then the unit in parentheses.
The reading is 75 (V)
